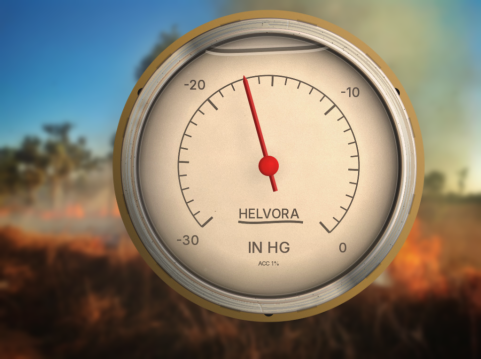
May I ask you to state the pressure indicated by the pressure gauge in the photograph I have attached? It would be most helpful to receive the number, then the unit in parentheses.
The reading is -17 (inHg)
